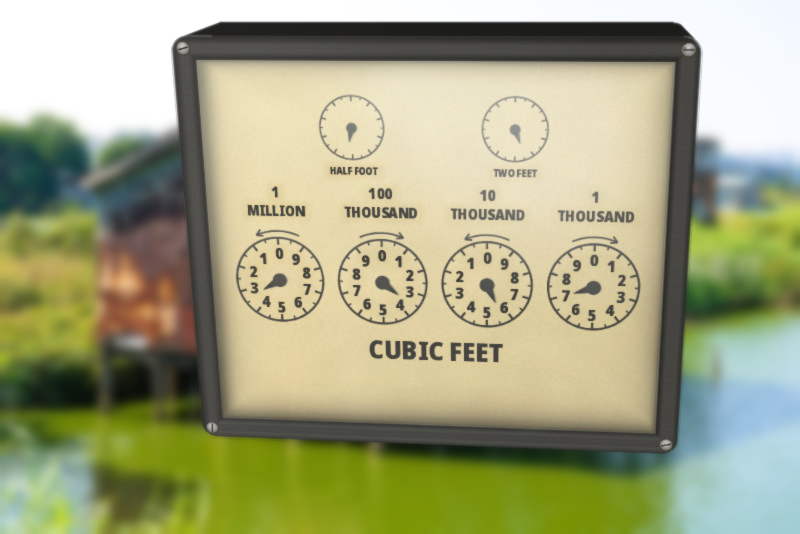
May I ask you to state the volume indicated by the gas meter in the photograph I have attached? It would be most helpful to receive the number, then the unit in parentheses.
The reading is 335700 (ft³)
